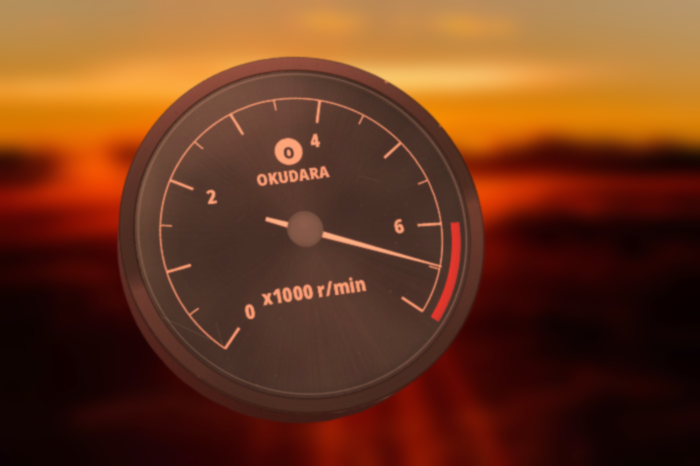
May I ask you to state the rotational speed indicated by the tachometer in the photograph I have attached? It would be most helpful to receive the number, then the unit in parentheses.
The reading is 6500 (rpm)
